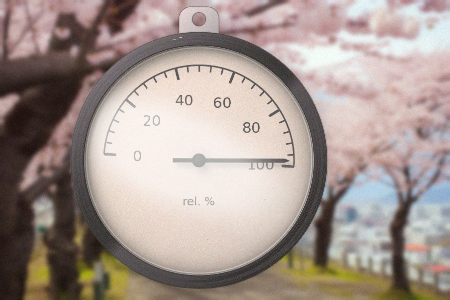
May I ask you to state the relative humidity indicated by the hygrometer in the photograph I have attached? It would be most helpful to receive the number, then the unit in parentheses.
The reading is 98 (%)
